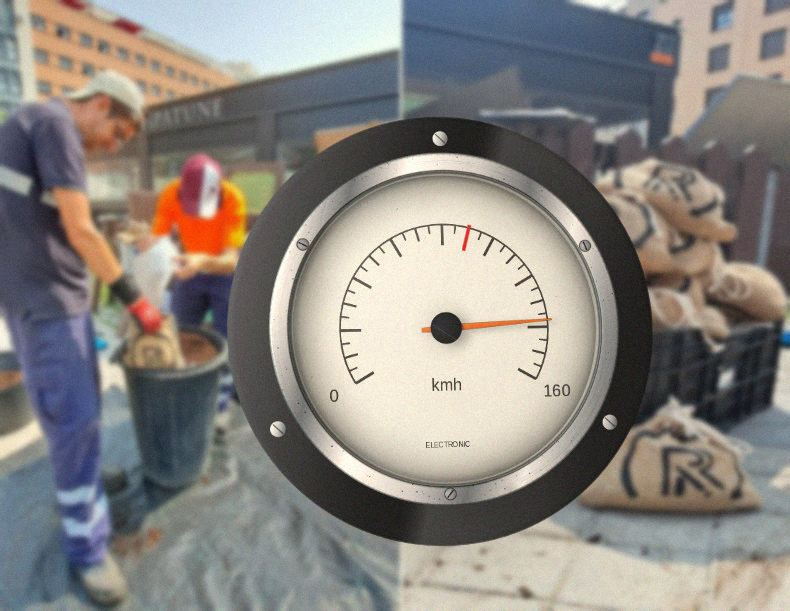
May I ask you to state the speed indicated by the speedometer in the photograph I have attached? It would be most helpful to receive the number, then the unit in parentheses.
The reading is 137.5 (km/h)
